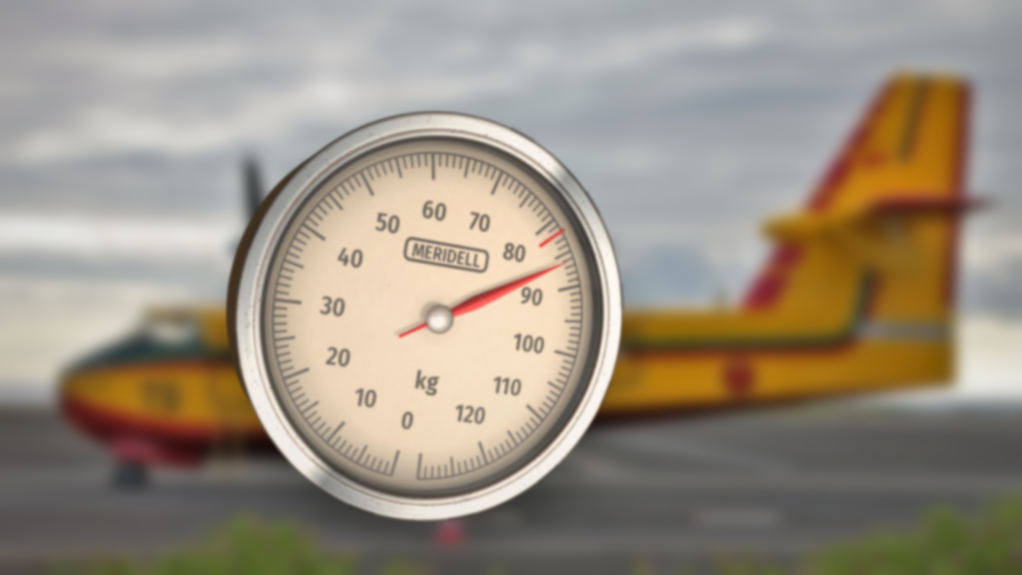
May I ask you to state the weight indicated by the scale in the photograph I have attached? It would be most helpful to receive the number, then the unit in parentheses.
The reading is 86 (kg)
